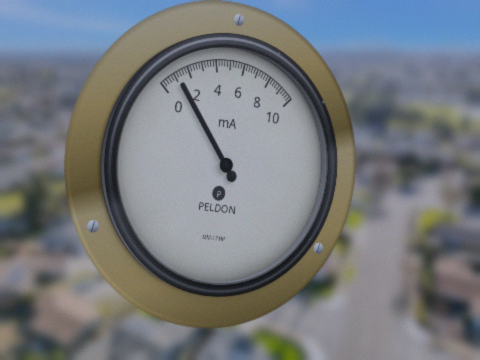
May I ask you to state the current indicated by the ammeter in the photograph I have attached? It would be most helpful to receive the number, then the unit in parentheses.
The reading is 1 (mA)
